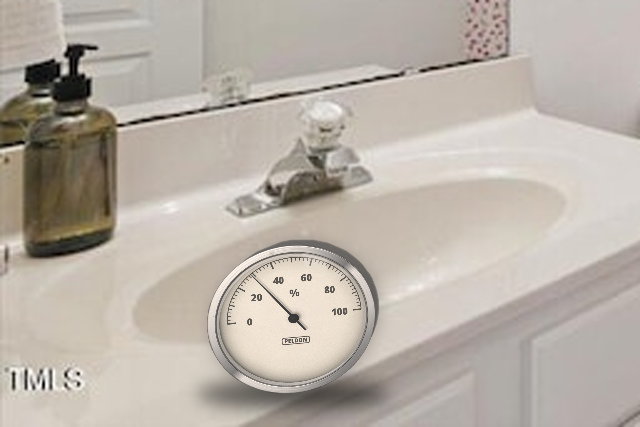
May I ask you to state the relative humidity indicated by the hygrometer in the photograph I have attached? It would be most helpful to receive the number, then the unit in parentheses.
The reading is 30 (%)
